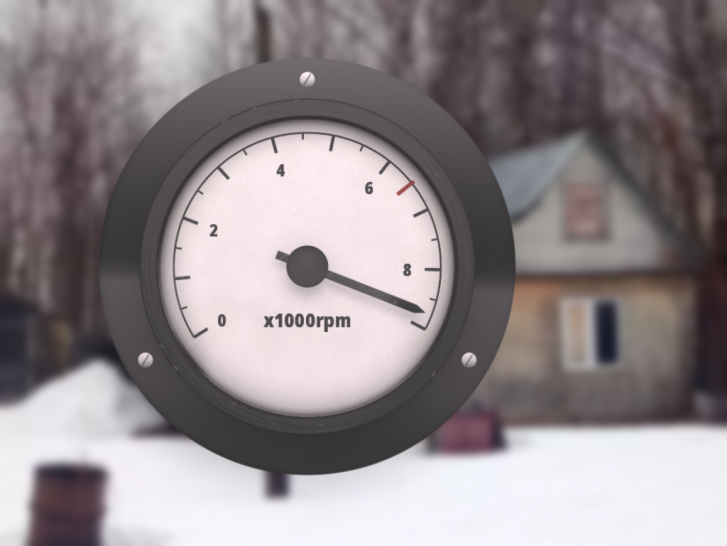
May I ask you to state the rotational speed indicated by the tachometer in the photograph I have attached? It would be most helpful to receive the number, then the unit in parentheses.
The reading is 8750 (rpm)
